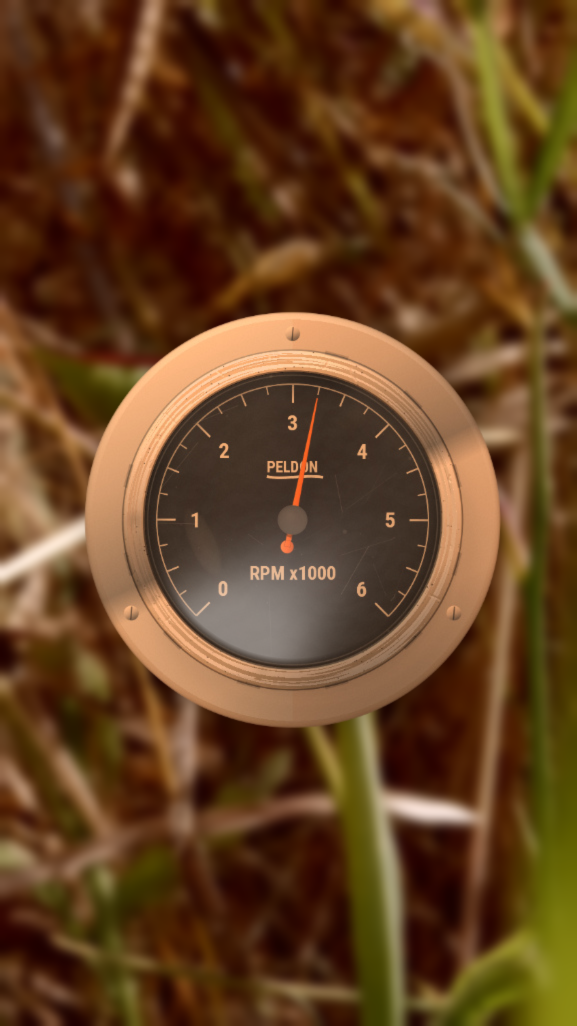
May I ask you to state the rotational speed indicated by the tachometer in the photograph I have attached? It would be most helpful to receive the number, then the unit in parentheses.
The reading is 3250 (rpm)
